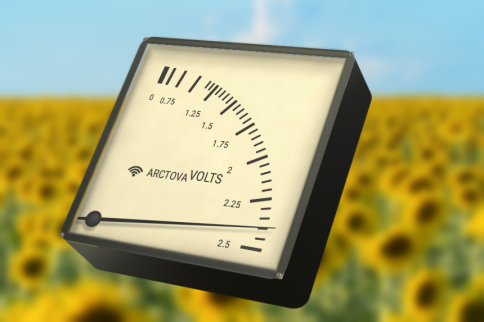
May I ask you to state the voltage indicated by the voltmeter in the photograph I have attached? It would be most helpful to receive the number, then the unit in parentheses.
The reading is 2.4 (V)
